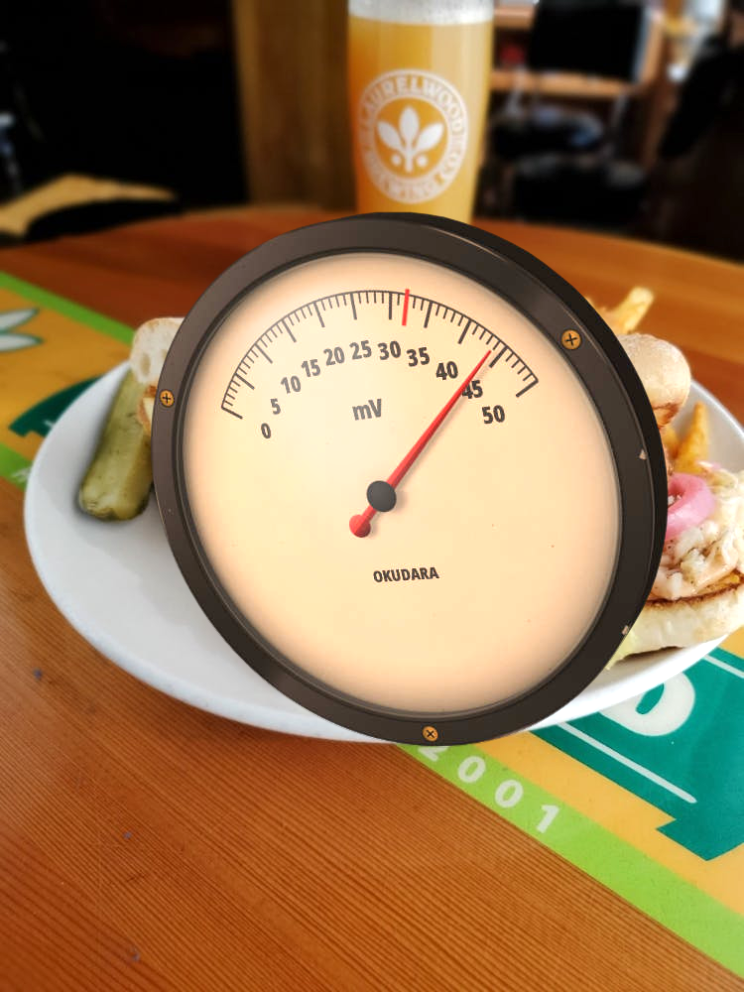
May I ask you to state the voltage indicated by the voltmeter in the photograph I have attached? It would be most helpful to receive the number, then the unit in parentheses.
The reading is 44 (mV)
